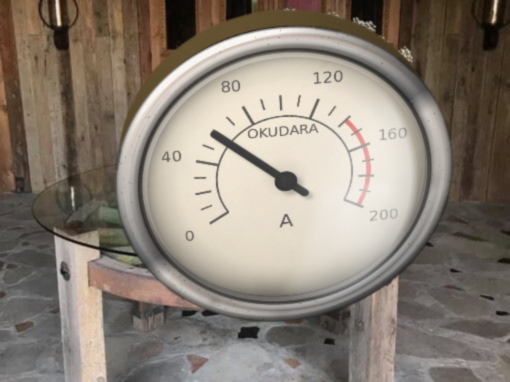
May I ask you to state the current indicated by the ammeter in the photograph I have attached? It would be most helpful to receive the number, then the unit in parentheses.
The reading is 60 (A)
